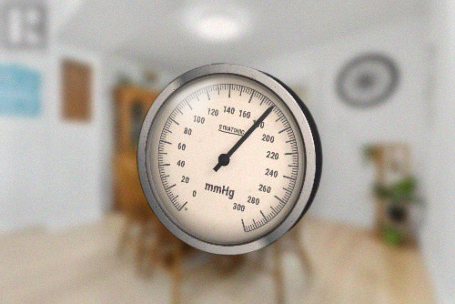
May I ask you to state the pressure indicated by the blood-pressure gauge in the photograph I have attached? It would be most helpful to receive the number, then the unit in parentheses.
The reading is 180 (mmHg)
